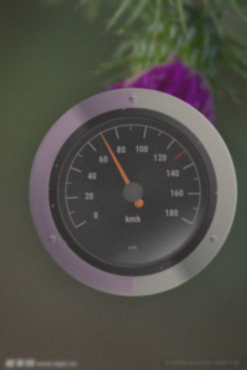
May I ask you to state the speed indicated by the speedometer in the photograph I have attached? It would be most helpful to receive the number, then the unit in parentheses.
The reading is 70 (km/h)
